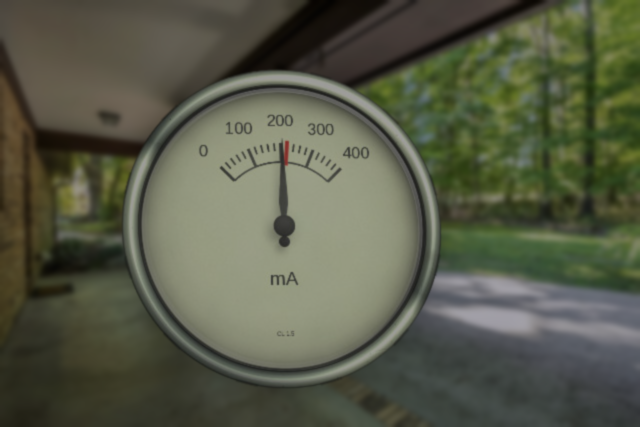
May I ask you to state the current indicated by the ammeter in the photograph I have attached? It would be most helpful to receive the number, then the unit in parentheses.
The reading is 200 (mA)
